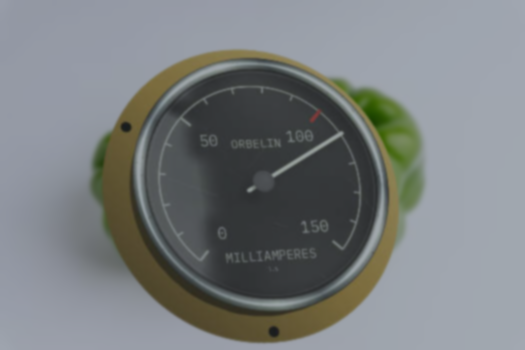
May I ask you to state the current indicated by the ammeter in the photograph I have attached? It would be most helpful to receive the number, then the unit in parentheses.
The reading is 110 (mA)
